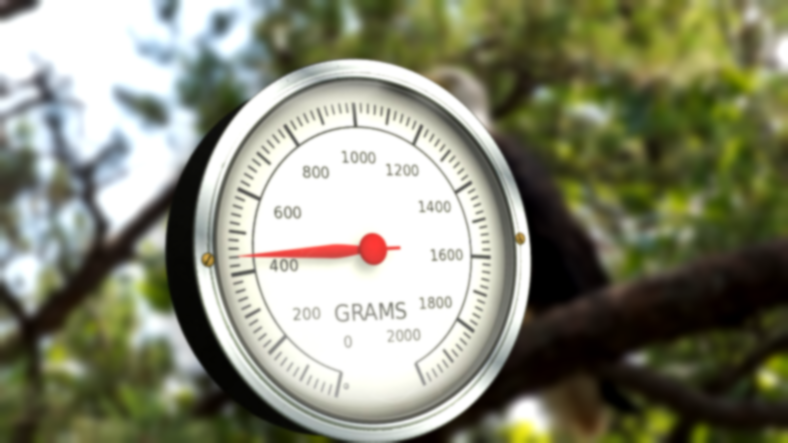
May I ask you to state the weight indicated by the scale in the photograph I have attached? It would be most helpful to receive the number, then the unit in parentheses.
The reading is 440 (g)
